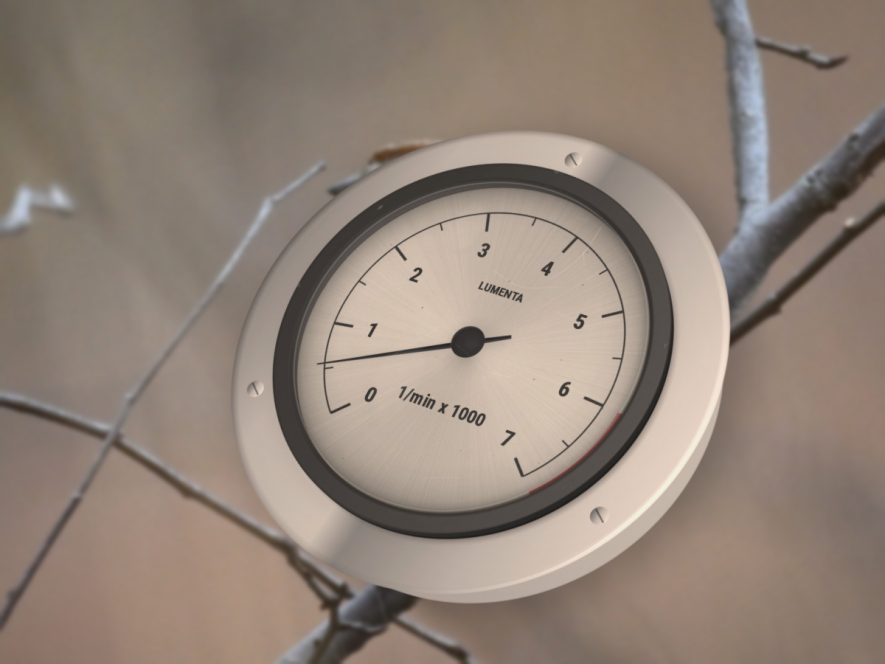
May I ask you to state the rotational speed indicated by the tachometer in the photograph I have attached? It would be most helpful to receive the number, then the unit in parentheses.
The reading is 500 (rpm)
